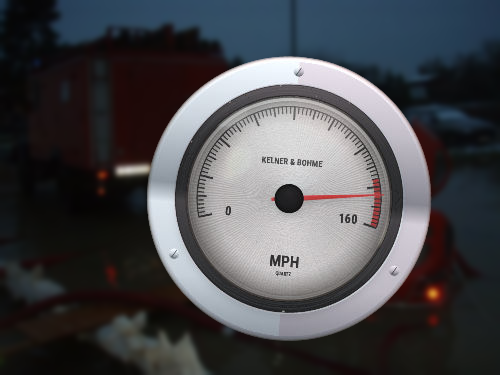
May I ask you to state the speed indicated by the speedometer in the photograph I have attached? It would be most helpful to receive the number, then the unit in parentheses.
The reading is 144 (mph)
